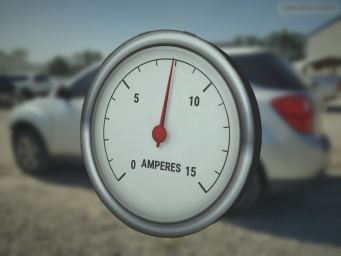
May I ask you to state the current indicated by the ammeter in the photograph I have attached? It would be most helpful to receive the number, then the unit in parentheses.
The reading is 8 (A)
